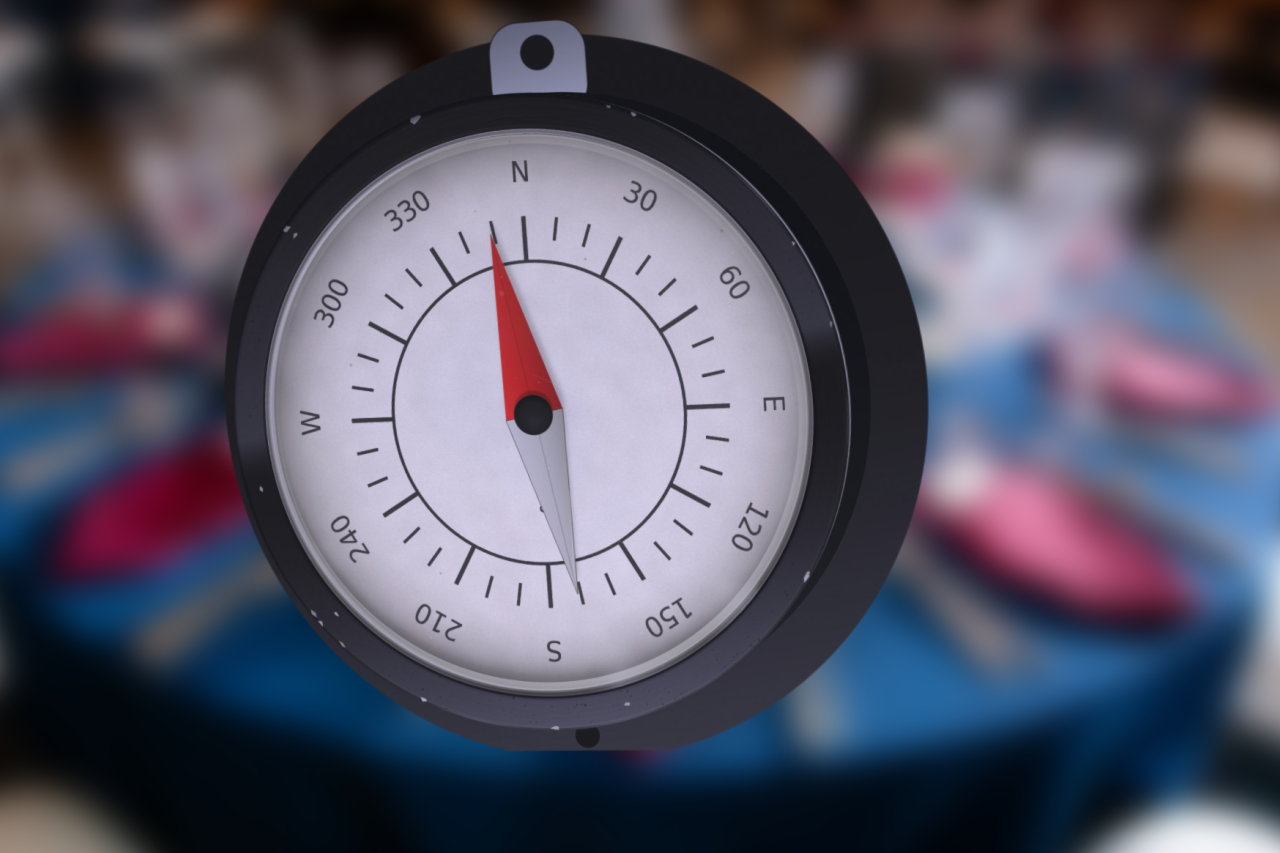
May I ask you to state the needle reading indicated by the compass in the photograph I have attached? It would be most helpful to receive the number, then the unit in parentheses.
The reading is 350 (°)
